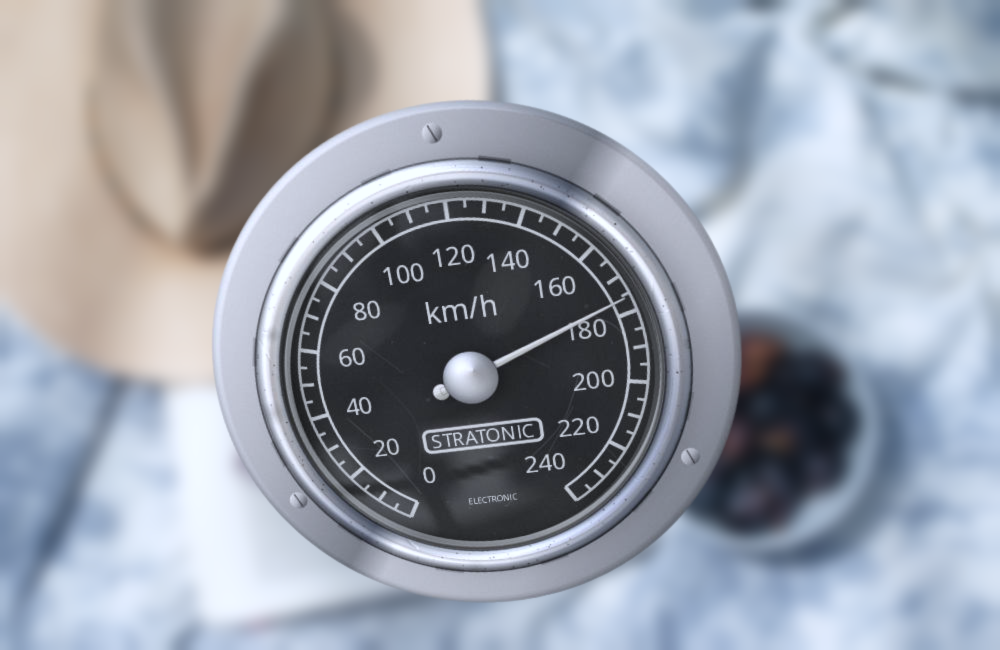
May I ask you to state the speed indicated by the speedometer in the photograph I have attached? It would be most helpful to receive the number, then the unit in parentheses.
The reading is 175 (km/h)
